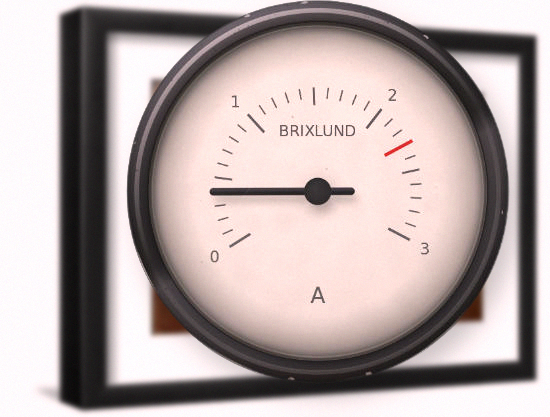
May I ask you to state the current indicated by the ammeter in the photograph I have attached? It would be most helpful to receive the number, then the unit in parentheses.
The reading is 0.4 (A)
